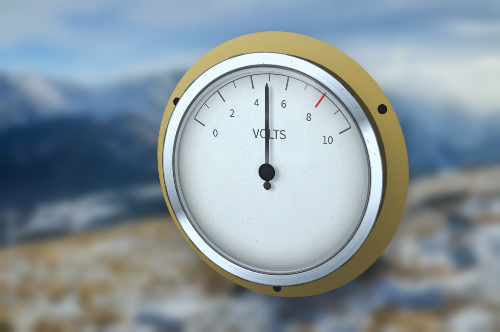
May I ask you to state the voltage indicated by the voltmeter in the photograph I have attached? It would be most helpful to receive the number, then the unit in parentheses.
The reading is 5 (V)
